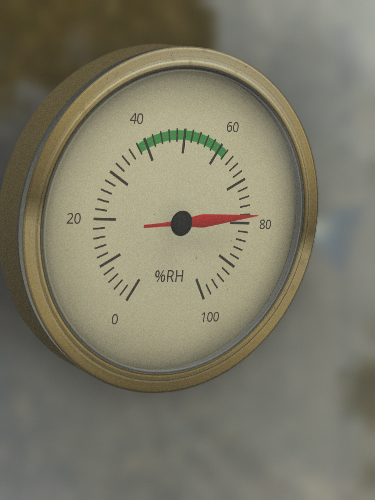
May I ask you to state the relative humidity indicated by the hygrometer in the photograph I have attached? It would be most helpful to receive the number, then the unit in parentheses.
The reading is 78 (%)
